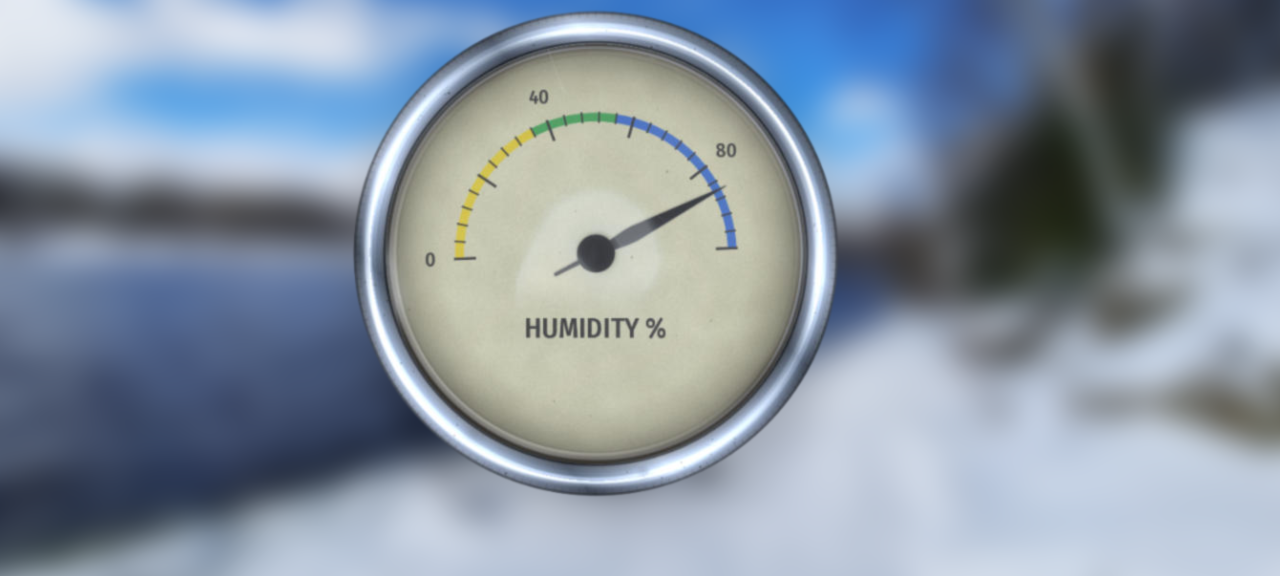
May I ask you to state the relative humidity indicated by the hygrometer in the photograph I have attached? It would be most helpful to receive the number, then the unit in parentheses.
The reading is 86 (%)
